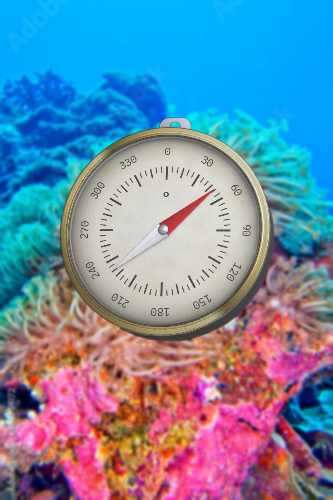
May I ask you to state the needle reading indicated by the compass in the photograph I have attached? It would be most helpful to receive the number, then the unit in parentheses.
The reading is 50 (°)
